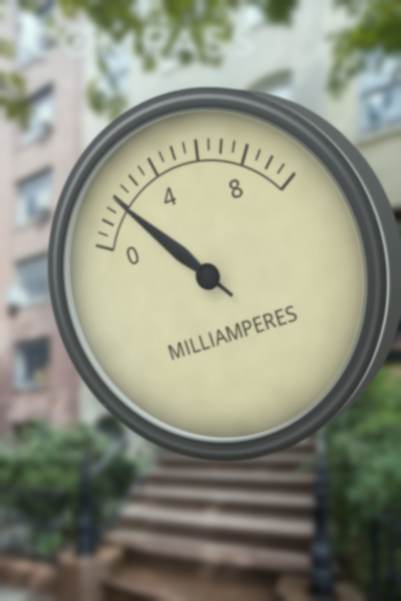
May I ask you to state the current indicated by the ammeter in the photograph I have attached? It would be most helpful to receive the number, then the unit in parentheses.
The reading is 2 (mA)
